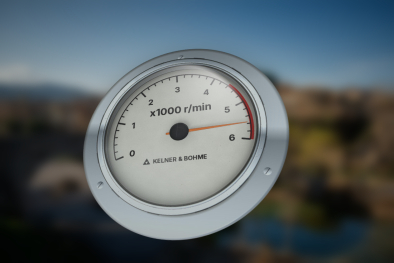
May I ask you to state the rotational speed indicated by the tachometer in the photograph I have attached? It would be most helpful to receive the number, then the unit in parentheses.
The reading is 5600 (rpm)
